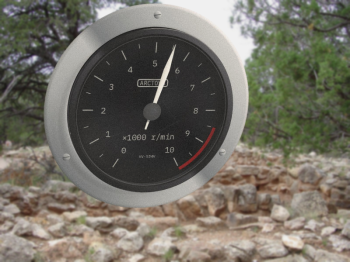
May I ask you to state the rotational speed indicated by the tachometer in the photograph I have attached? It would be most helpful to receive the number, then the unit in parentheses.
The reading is 5500 (rpm)
